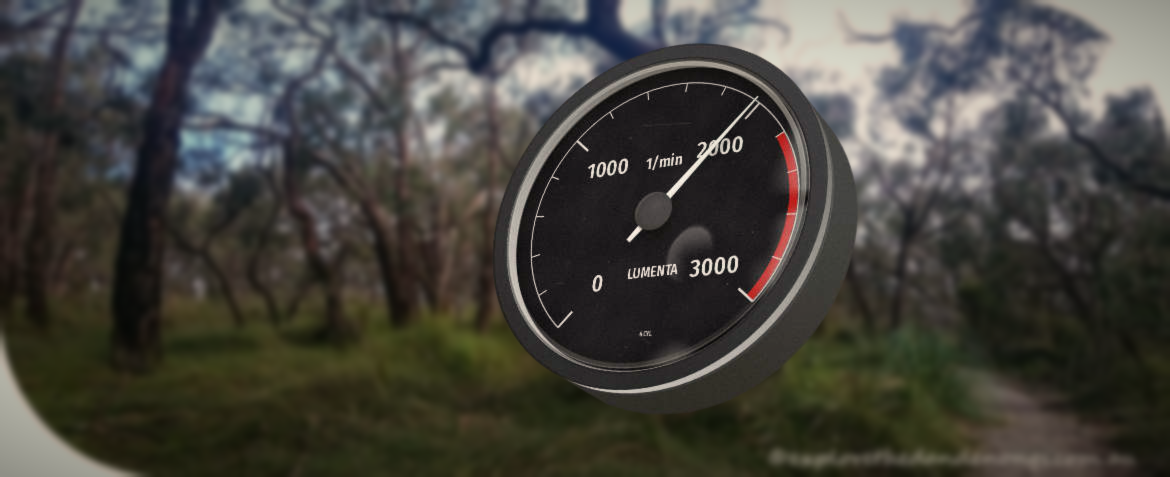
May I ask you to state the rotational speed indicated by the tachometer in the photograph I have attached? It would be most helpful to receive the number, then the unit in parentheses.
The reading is 2000 (rpm)
